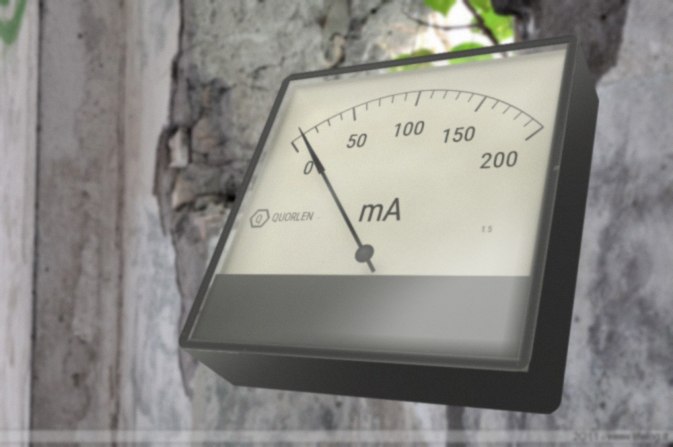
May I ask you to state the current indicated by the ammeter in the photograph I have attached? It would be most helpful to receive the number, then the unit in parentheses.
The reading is 10 (mA)
